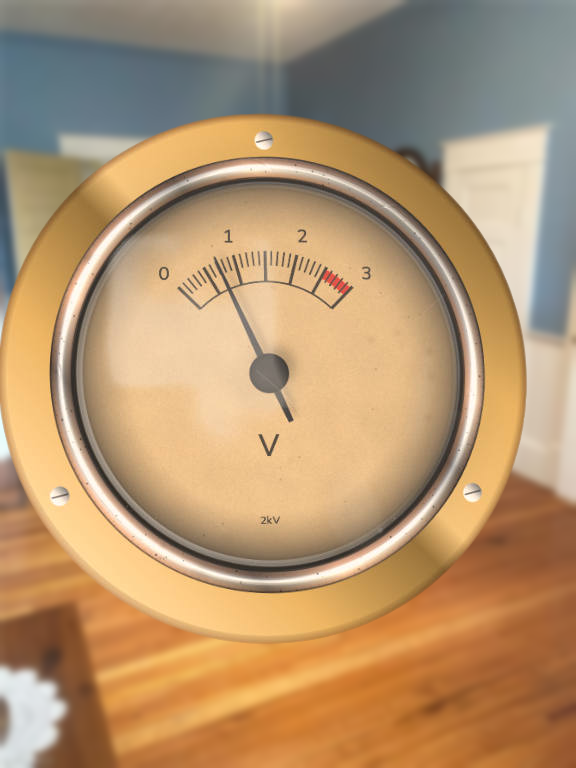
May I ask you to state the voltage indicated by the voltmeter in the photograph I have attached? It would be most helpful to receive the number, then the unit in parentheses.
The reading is 0.7 (V)
